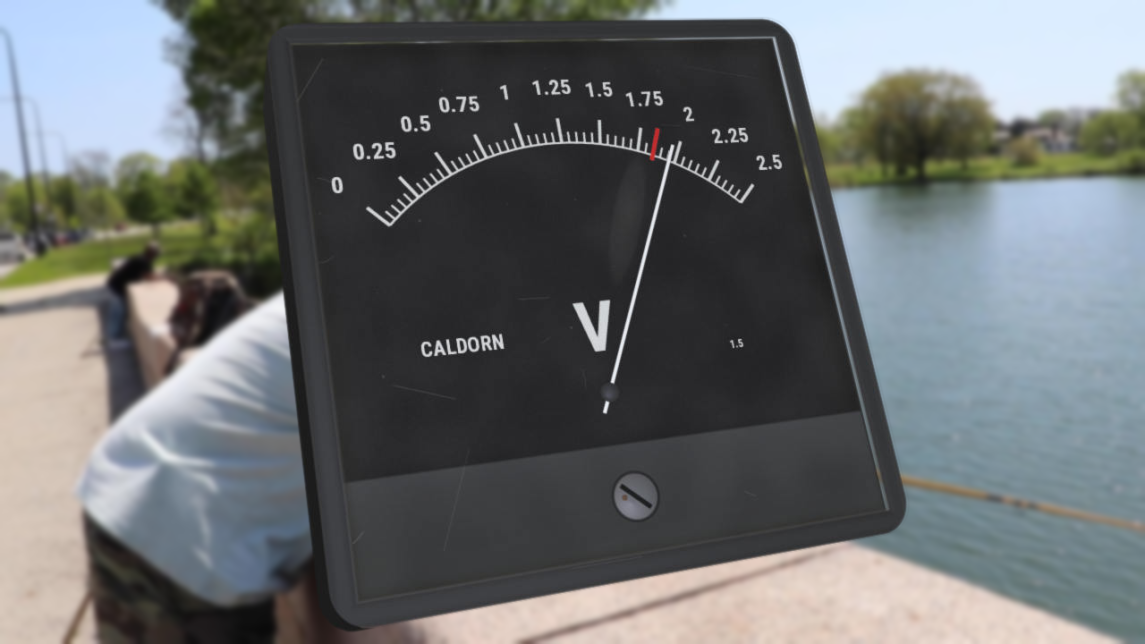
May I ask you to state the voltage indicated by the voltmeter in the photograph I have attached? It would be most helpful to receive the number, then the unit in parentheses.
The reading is 1.95 (V)
